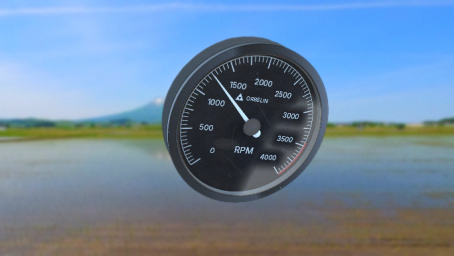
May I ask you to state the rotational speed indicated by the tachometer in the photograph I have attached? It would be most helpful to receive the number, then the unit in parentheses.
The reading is 1250 (rpm)
